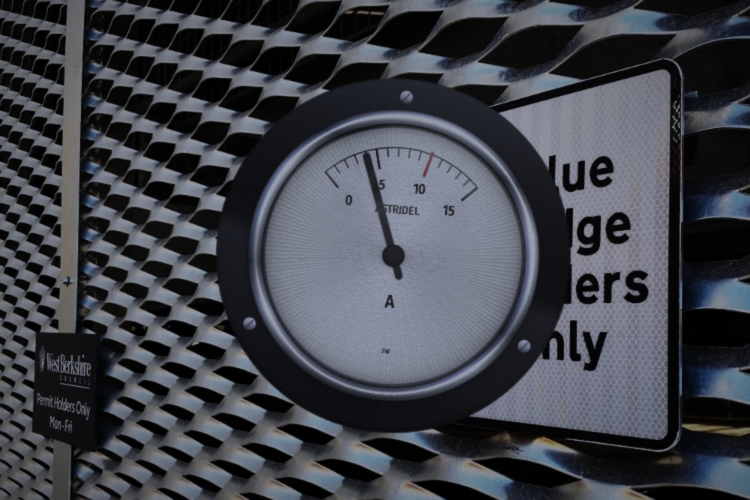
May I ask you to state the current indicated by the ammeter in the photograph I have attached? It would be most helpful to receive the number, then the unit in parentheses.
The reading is 4 (A)
